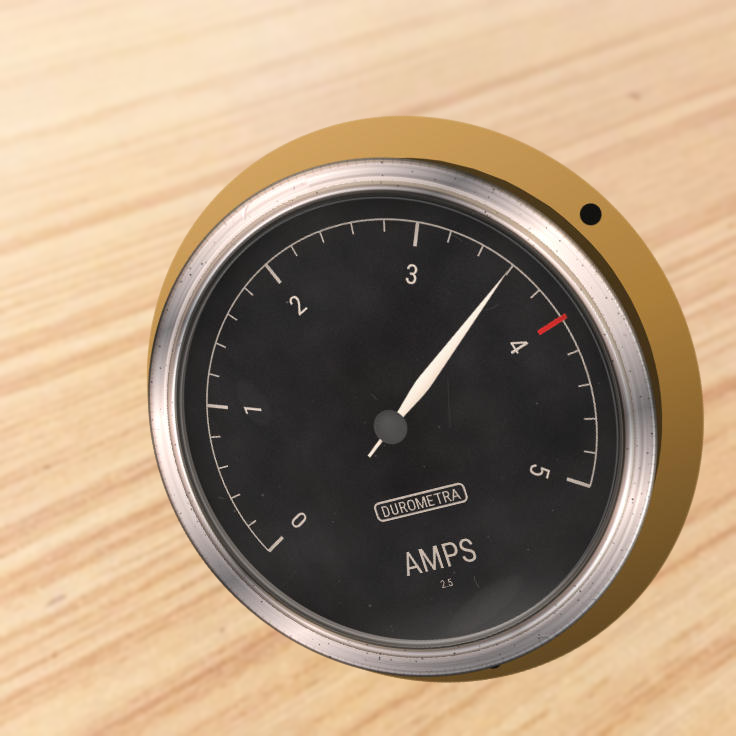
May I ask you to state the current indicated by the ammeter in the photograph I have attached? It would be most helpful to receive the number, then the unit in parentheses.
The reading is 3.6 (A)
